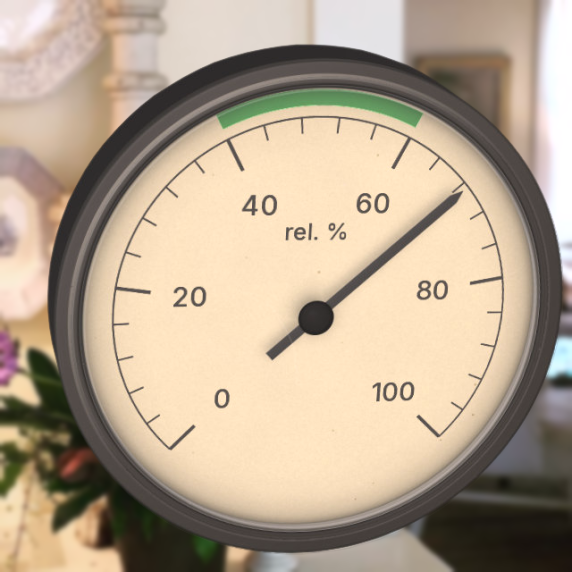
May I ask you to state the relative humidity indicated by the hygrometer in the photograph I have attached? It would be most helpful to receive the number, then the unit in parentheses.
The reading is 68 (%)
